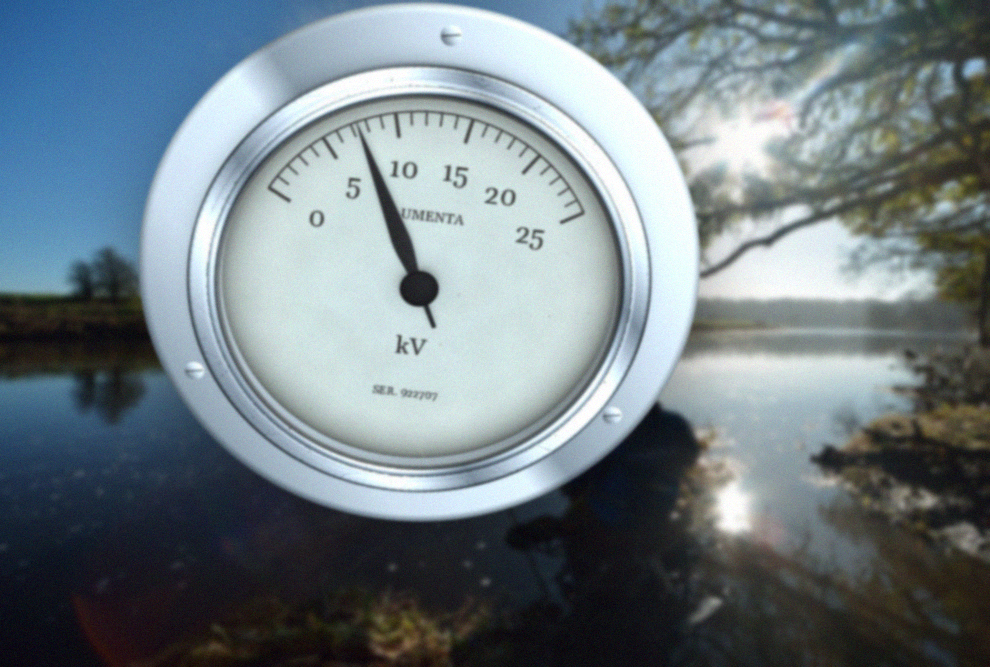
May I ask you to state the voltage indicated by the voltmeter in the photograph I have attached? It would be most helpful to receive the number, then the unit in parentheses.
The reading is 7.5 (kV)
